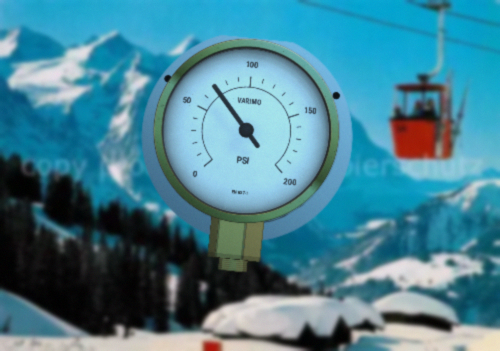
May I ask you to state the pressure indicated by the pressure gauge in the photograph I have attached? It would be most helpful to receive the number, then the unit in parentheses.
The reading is 70 (psi)
